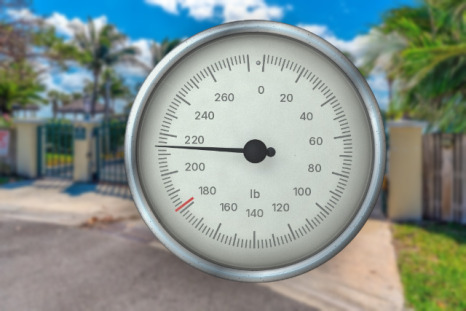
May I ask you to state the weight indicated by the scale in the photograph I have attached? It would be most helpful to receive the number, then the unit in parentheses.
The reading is 214 (lb)
